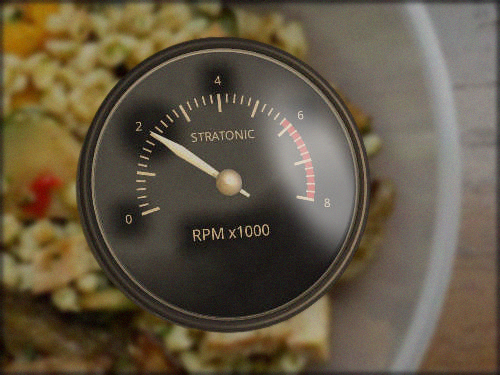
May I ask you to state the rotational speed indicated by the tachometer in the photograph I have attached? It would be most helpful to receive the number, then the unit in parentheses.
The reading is 2000 (rpm)
